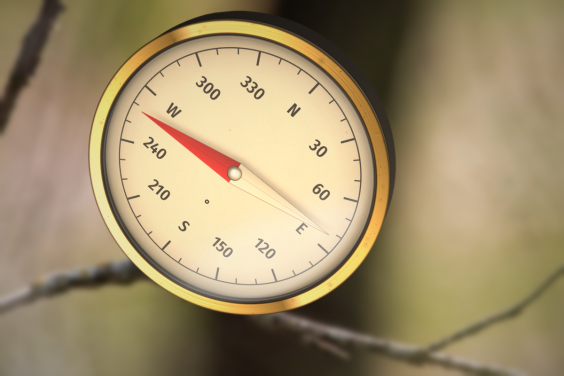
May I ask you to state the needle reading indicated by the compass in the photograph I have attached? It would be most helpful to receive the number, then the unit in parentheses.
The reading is 260 (°)
